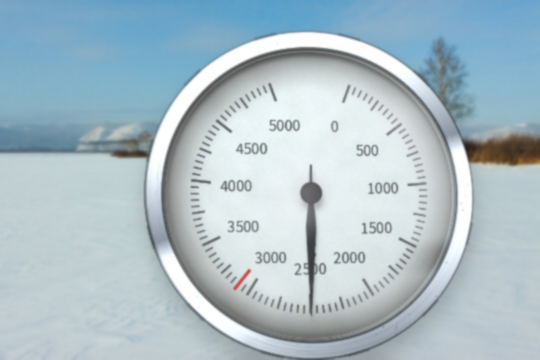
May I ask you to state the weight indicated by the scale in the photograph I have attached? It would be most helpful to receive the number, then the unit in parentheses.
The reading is 2500 (g)
